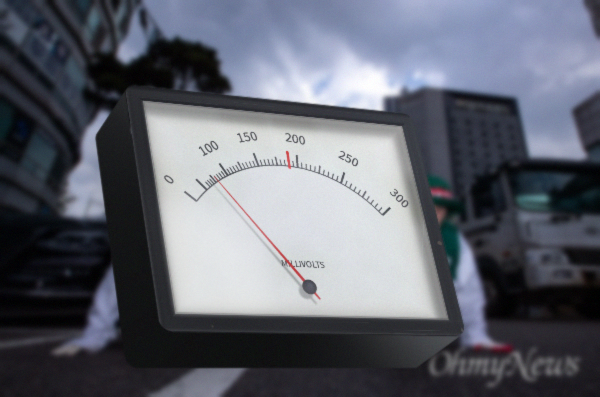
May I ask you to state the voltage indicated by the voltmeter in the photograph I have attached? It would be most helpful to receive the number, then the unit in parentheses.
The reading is 75 (mV)
